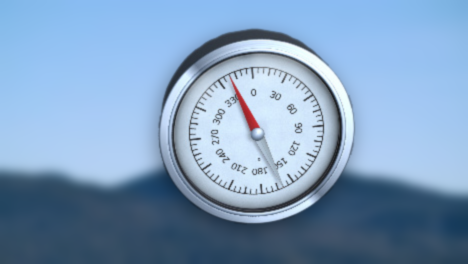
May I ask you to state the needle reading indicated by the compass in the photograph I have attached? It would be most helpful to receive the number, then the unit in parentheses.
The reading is 340 (°)
